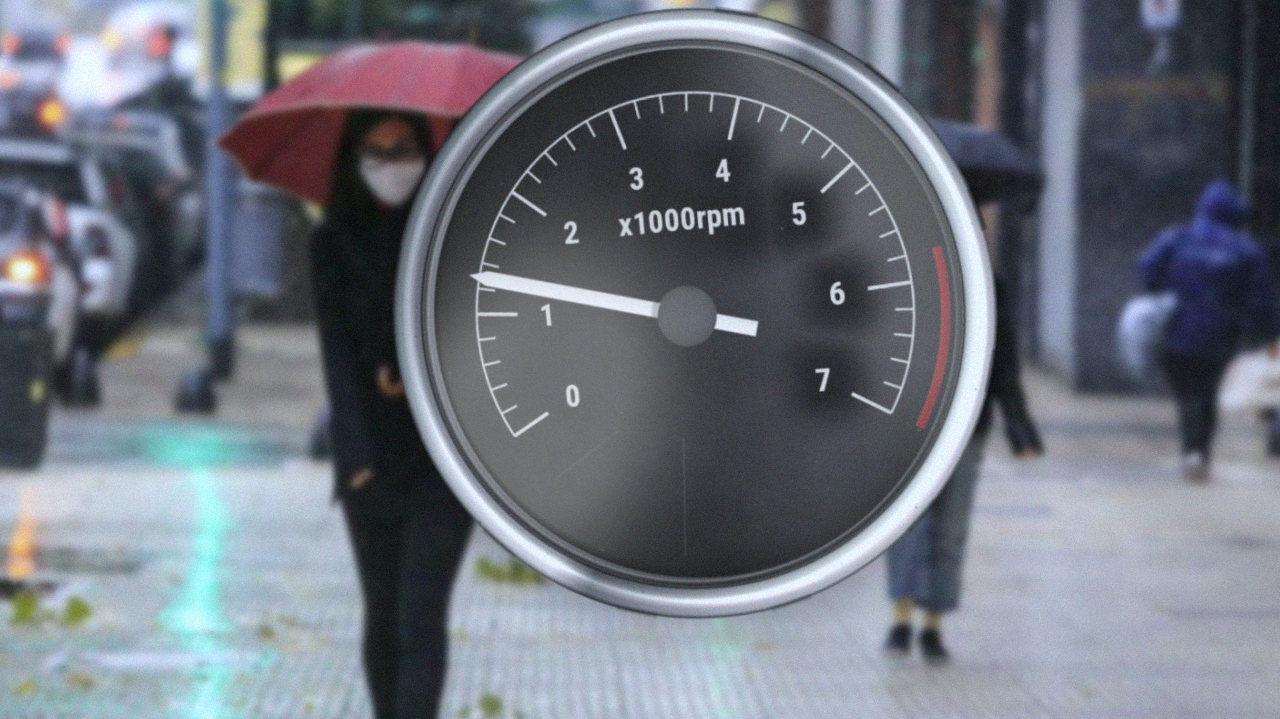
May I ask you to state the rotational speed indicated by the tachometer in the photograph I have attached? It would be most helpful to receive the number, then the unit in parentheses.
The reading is 1300 (rpm)
